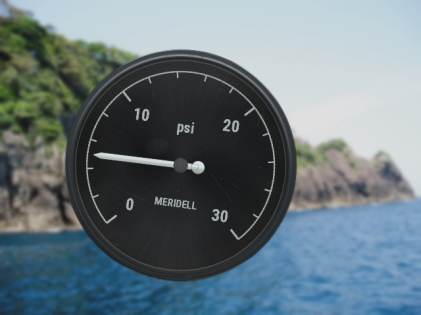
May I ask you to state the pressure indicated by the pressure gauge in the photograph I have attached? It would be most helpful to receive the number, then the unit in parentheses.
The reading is 5 (psi)
